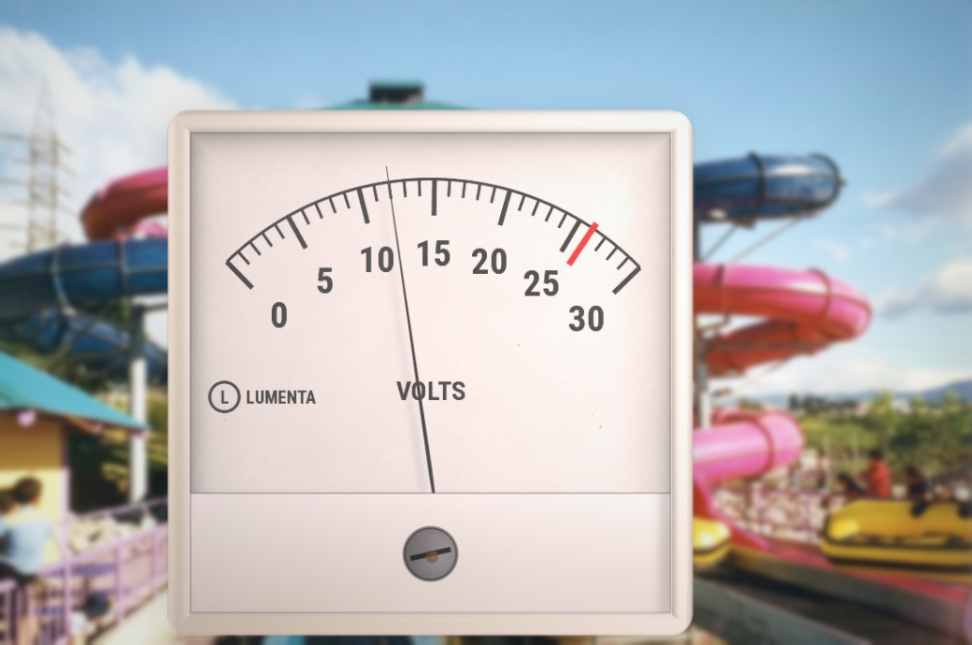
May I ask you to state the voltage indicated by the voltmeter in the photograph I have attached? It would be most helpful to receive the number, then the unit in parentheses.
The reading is 12 (V)
